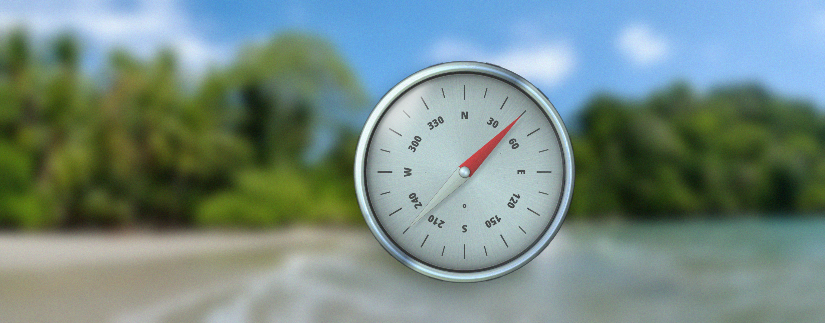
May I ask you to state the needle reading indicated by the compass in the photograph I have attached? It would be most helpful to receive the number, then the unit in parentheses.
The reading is 45 (°)
